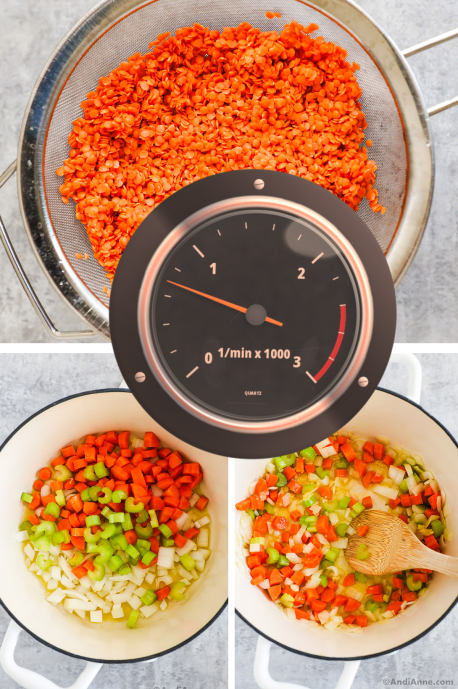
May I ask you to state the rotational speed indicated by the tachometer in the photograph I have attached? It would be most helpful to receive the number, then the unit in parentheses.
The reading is 700 (rpm)
